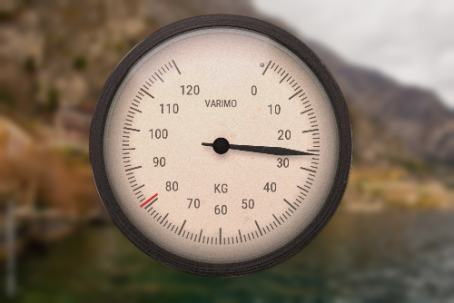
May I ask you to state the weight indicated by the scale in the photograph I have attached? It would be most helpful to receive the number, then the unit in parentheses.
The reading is 26 (kg)
